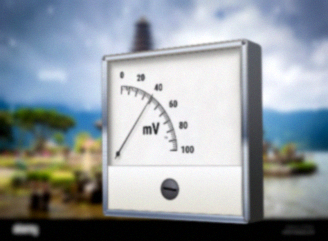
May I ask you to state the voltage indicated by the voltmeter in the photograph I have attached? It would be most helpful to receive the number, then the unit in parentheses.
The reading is 40 (mV)
